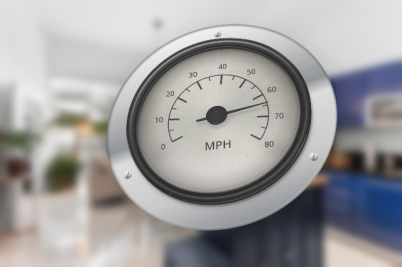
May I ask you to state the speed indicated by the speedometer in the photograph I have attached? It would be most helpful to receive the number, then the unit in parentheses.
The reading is 65 (mph)
